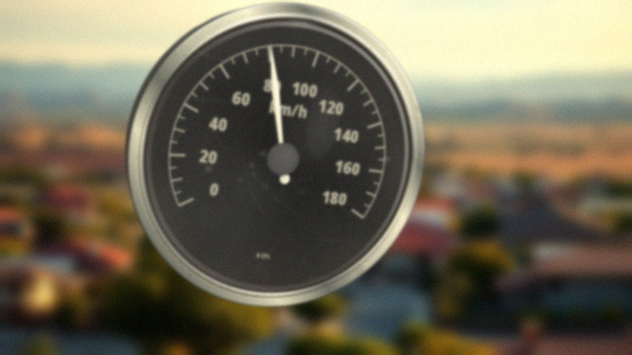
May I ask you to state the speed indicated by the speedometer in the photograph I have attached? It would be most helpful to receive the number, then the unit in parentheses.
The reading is 80 (km/h)
